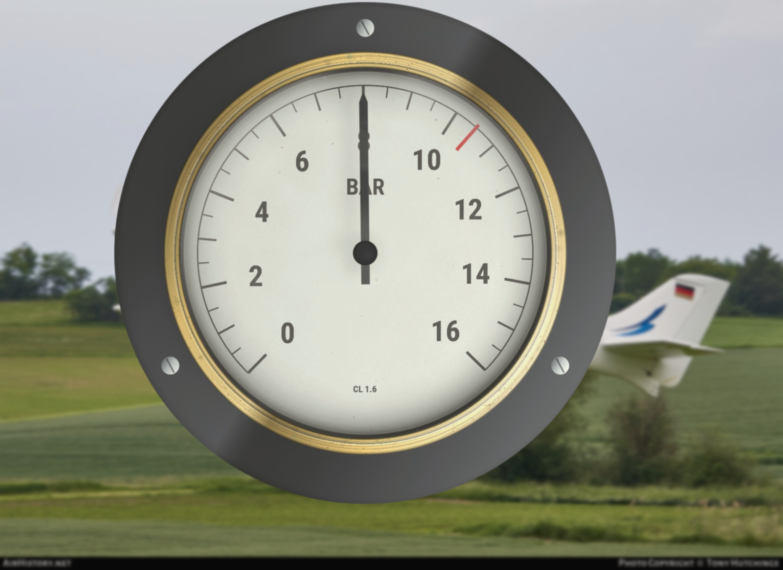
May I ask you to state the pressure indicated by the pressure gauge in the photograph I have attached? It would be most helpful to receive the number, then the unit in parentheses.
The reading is 8 (bar)
